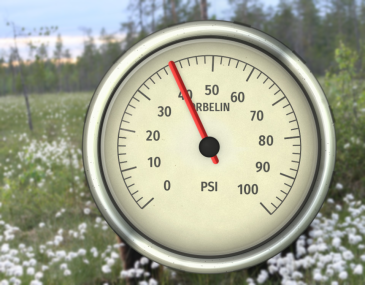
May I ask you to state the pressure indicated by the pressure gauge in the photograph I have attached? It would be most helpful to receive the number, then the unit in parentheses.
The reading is 40 (psi)
